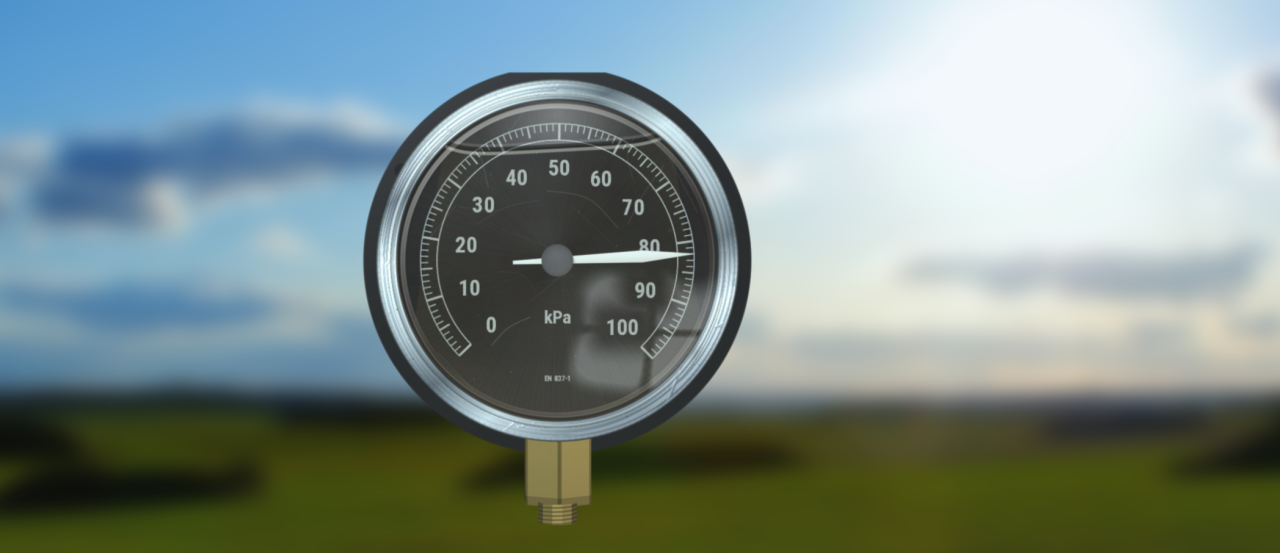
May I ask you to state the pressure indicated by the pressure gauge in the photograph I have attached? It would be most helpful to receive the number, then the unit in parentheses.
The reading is 82 (kPa)
